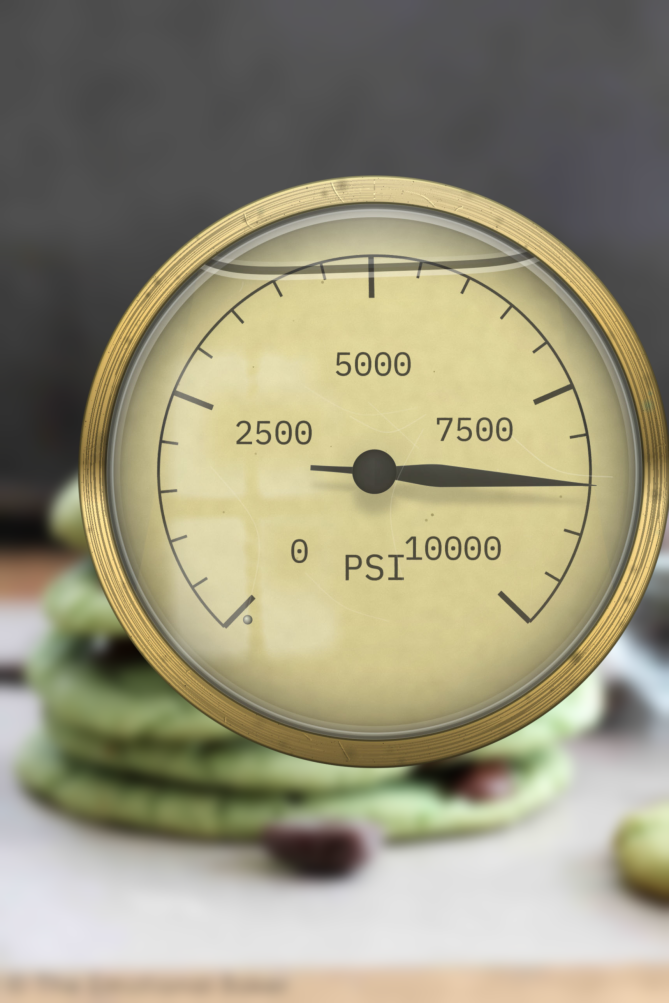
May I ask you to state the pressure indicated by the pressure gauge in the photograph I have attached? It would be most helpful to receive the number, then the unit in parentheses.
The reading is 8500 (psi)
